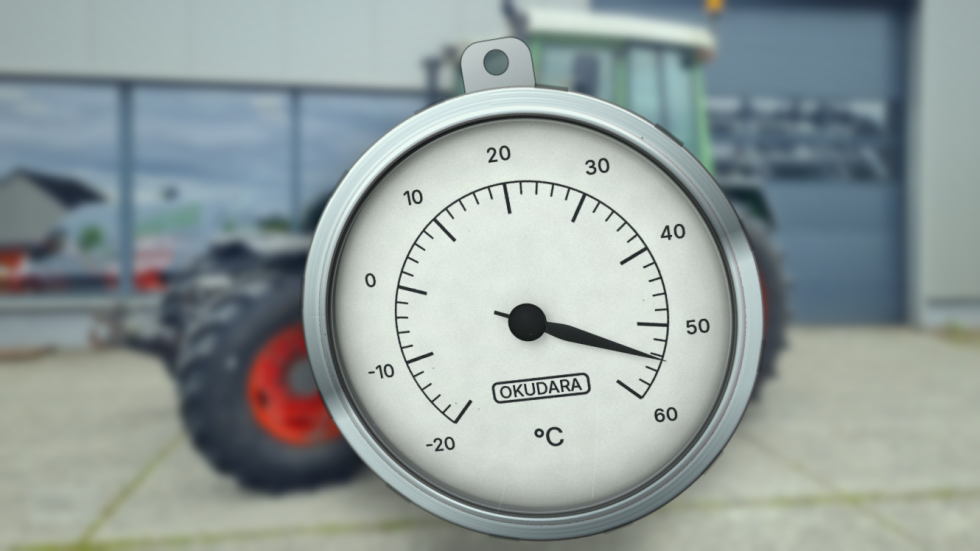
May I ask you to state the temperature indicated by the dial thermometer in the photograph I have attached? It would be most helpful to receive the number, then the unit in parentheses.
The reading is 54 (°C)
